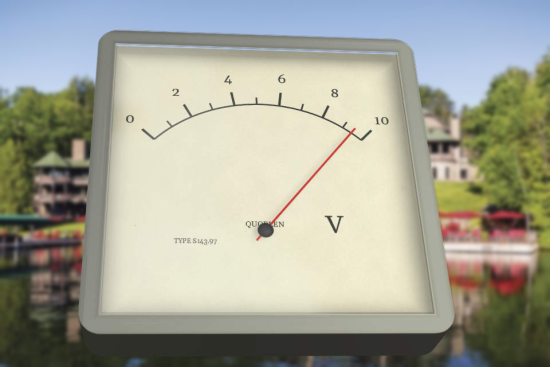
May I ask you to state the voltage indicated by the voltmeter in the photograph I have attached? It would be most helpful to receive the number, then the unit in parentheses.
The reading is 9.5 (V)
